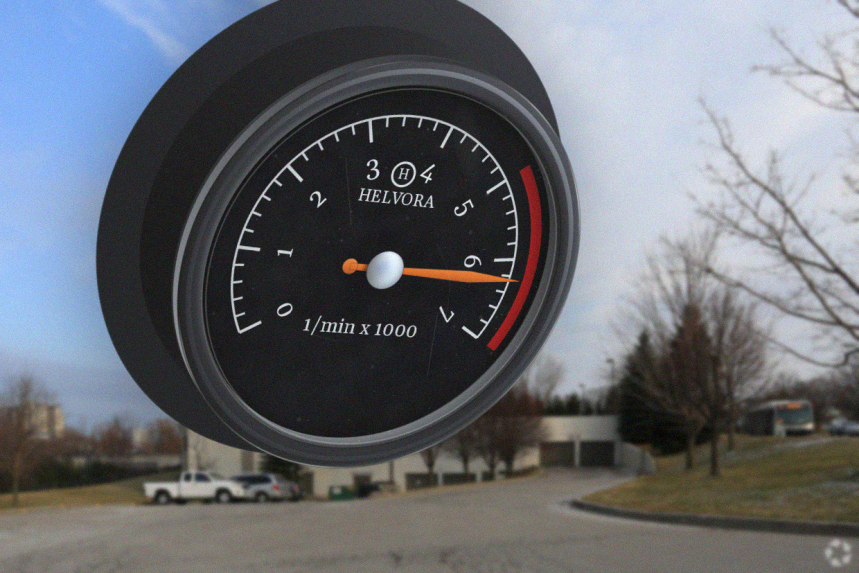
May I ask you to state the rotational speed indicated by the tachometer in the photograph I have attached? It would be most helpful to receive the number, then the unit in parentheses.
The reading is 6200 (rpm)
